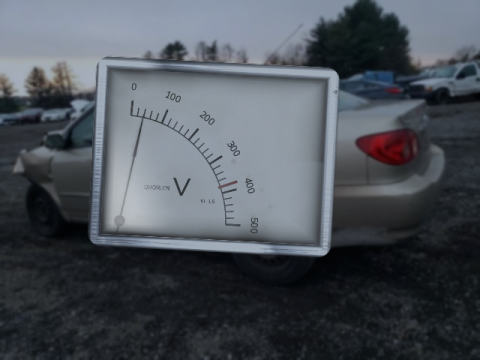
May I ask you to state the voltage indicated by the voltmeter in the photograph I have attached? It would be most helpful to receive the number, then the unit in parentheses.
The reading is 40 (V)
